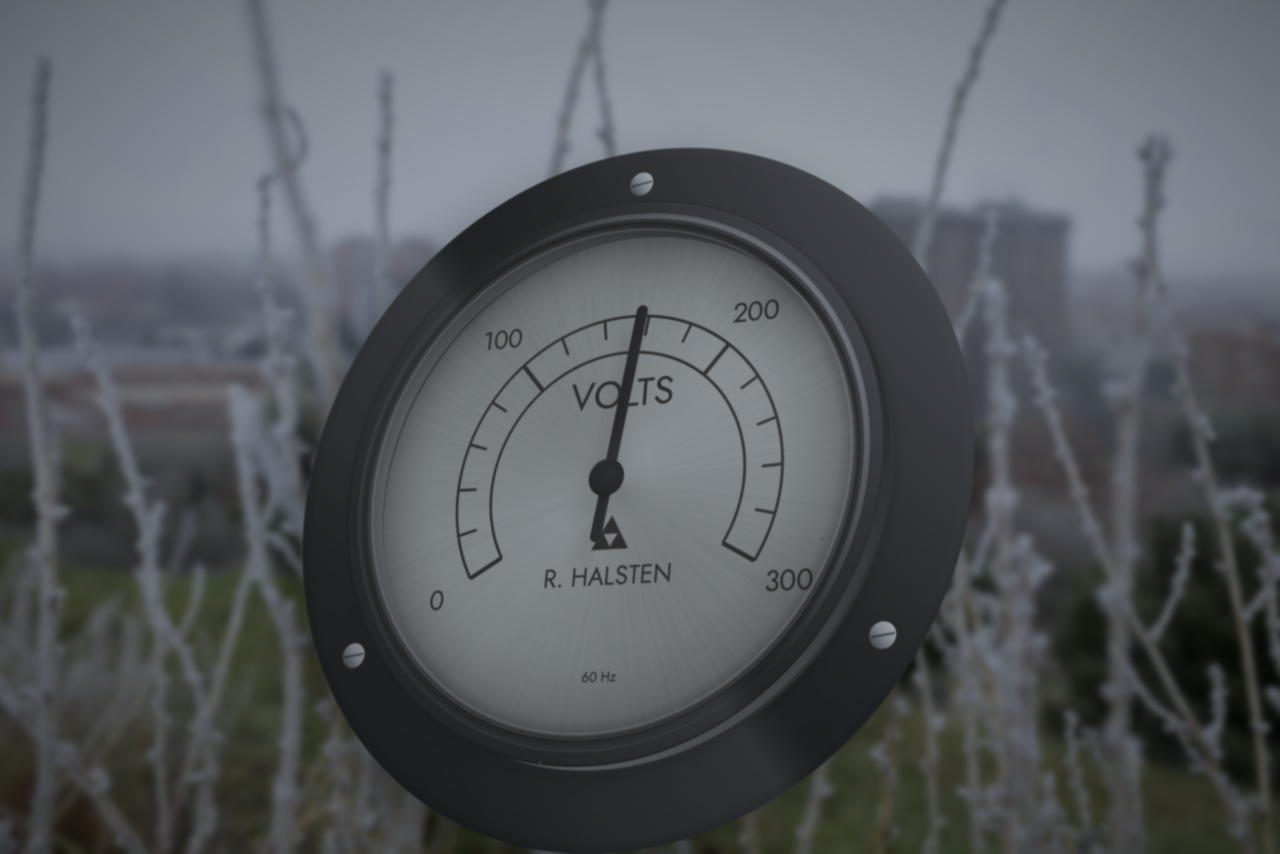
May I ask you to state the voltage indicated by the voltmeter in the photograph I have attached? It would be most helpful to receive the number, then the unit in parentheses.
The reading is 160 (V)
